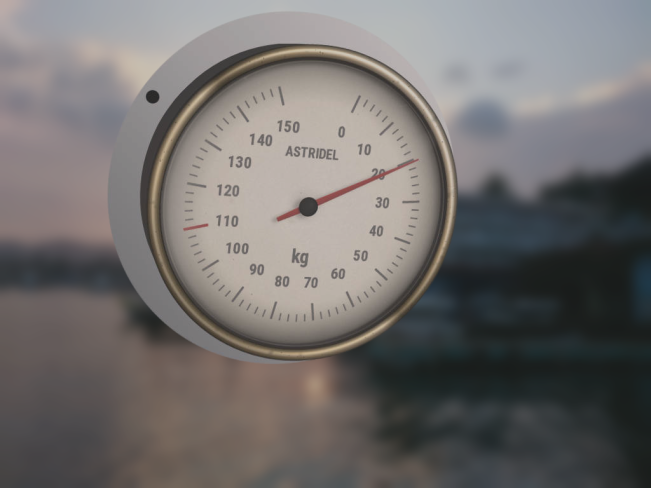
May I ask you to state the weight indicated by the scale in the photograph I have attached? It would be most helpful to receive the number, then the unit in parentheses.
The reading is 20 (kg)
